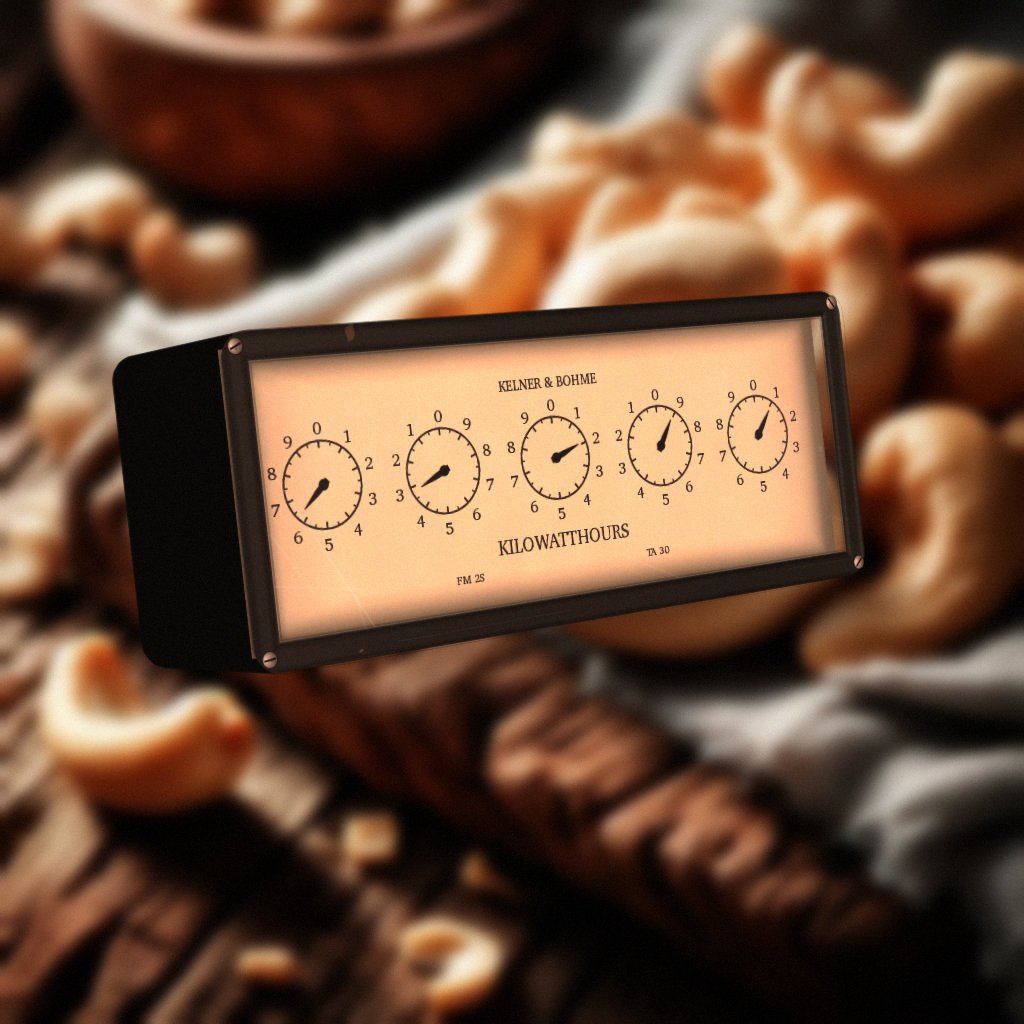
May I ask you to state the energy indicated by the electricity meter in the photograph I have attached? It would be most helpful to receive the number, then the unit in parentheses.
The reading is 63191 (kWh)
